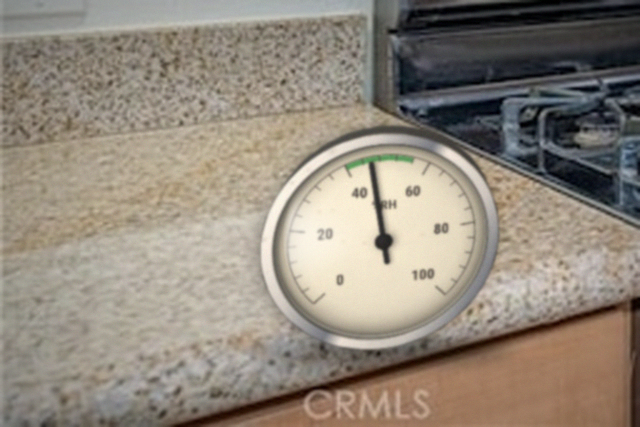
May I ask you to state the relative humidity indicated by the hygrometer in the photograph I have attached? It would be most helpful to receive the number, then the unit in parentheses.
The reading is 46 (%)
